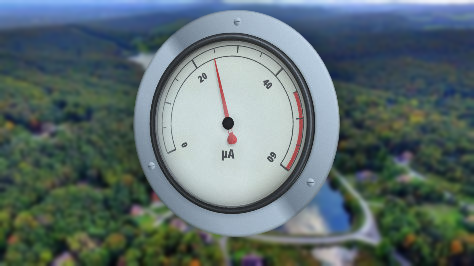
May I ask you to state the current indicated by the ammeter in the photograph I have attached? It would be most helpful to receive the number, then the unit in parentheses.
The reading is 25 (µA)
